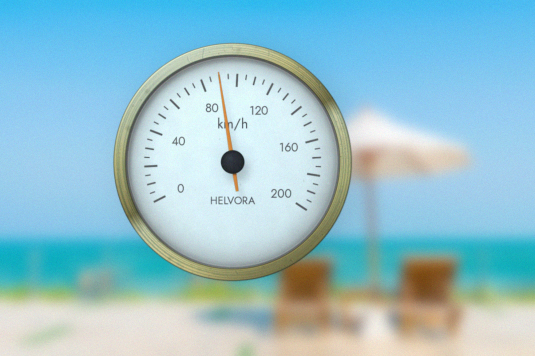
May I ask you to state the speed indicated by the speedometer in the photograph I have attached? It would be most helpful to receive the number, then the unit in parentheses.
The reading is 90 (km/h)
